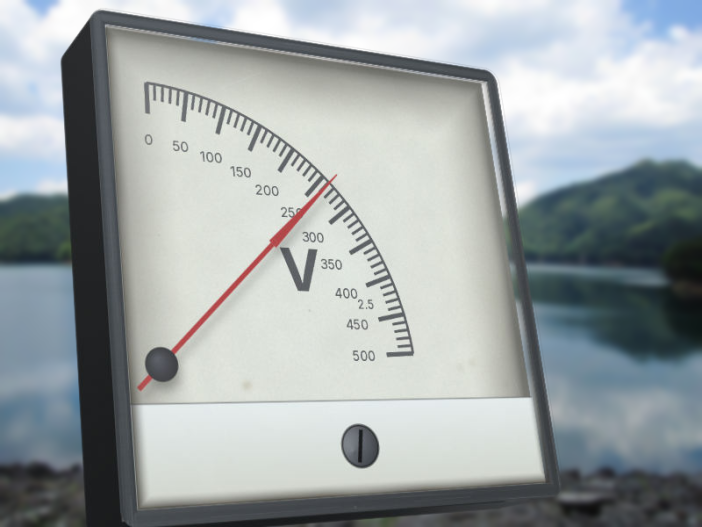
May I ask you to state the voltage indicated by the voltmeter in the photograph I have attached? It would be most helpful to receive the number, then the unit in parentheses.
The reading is 260 (V)
